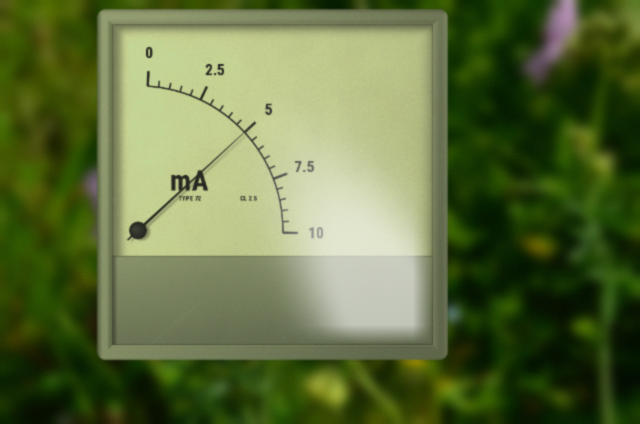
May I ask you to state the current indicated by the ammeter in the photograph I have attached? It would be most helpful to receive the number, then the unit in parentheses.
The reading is 5 (mA)
